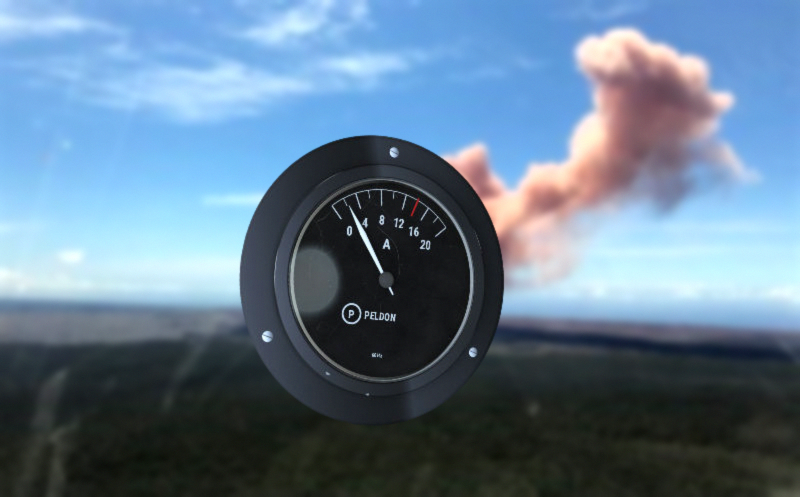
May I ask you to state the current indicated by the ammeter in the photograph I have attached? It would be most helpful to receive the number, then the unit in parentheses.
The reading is 2 (A)
